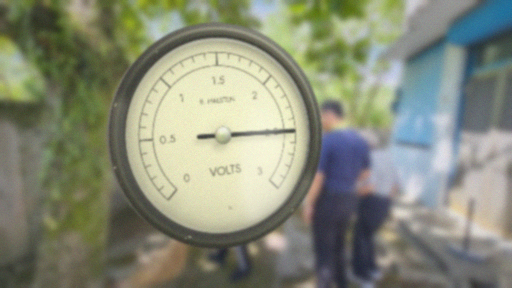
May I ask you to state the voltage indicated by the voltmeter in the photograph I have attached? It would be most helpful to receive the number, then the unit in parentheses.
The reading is 2.5 (V)
